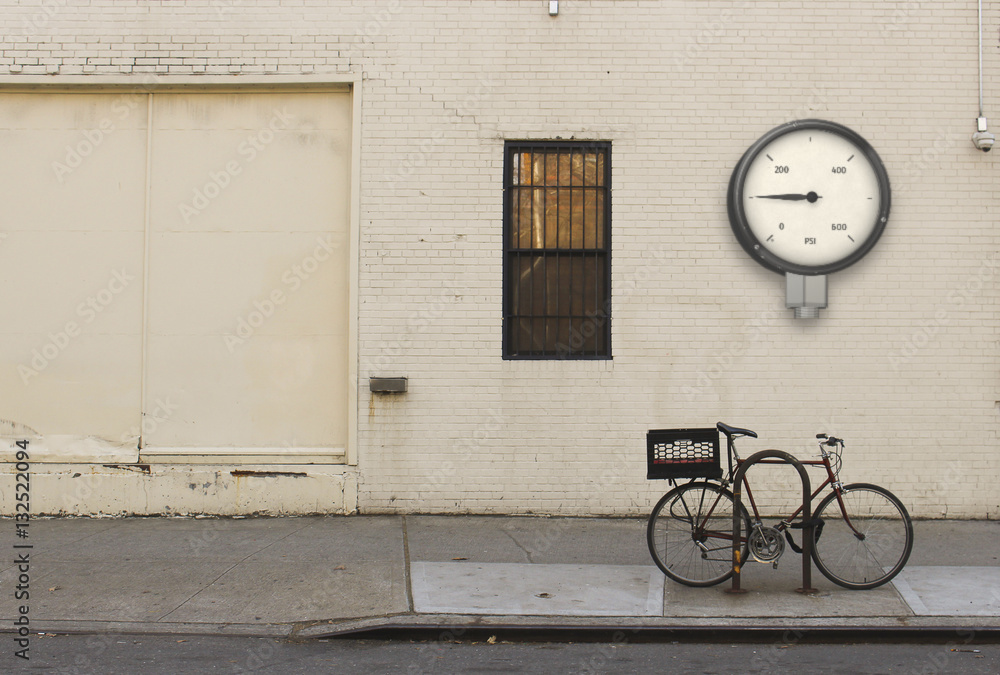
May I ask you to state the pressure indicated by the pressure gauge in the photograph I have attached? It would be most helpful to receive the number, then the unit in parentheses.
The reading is 100 (psi)
